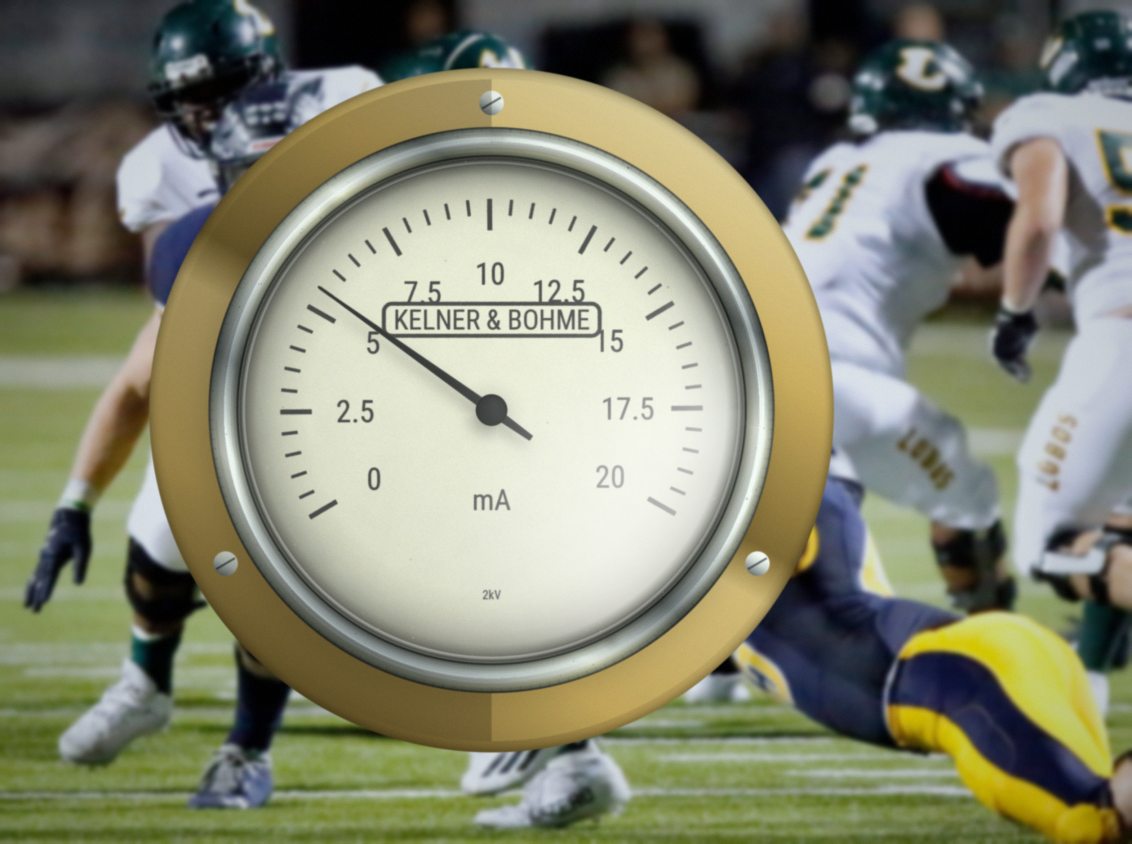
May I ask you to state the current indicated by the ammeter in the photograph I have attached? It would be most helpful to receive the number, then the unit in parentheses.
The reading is 5.5 (mA)
